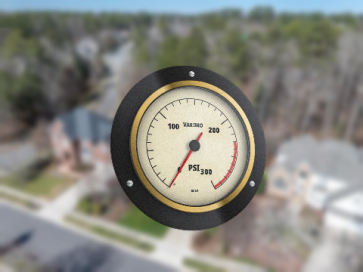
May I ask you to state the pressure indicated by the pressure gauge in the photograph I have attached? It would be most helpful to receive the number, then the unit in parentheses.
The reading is 0 (psi)
